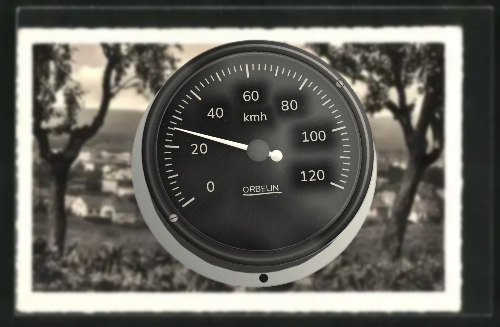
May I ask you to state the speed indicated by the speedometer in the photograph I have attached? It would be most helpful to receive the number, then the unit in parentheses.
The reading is 26 (km/h)
